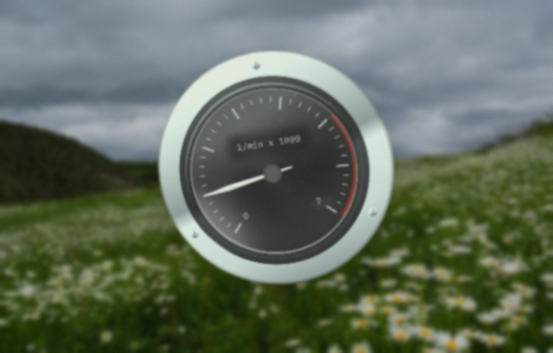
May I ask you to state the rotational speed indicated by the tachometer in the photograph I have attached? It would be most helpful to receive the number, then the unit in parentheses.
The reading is 1000 (rpm)
